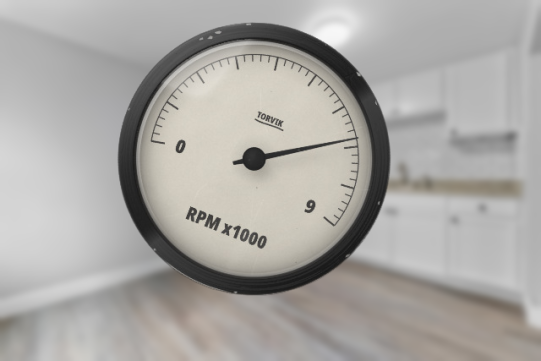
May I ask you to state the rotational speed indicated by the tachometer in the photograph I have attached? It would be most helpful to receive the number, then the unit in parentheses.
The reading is 6800 (rpm)
